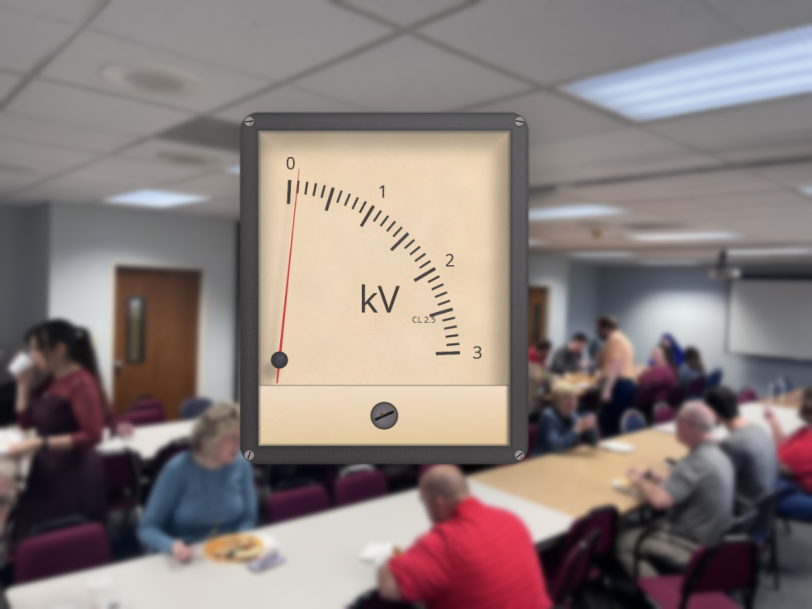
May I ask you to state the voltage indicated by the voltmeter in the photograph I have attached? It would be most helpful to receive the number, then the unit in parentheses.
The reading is 0.1 (kV)
